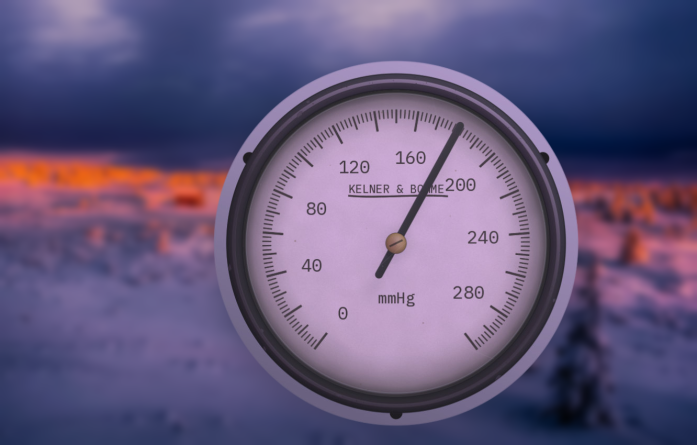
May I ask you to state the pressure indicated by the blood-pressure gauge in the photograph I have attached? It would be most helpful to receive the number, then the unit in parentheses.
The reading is 180 (mmHg)
